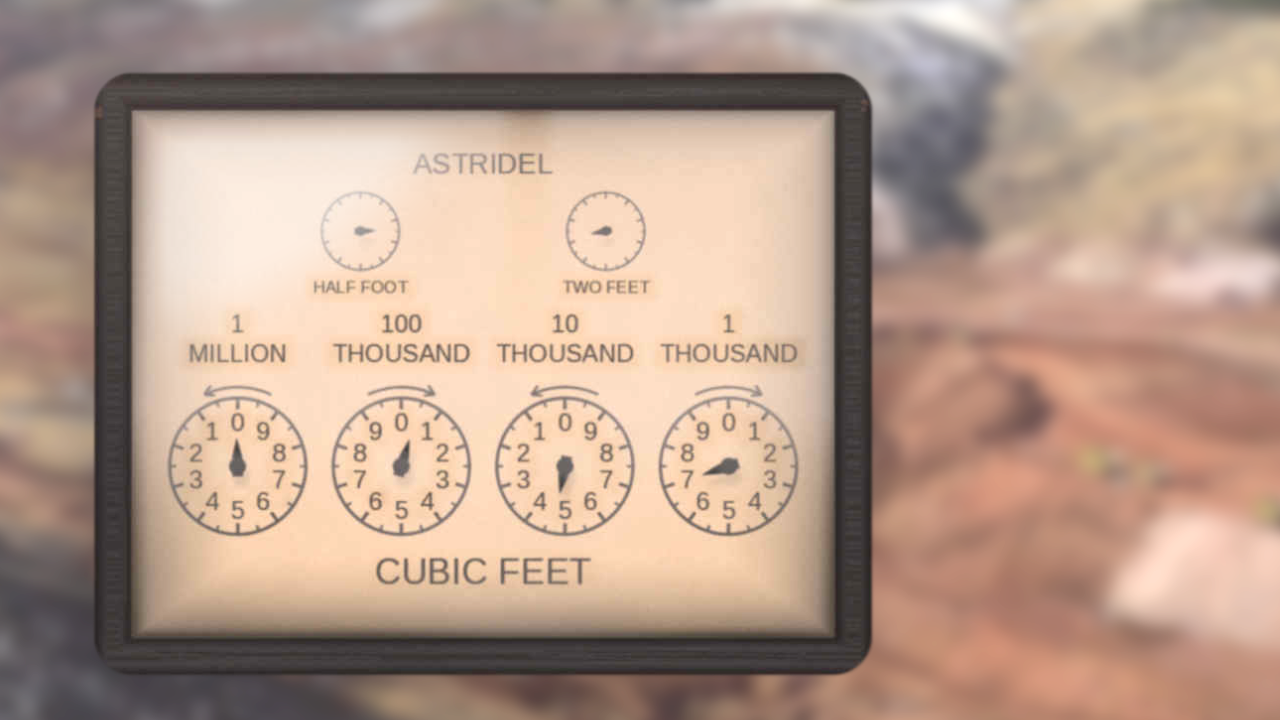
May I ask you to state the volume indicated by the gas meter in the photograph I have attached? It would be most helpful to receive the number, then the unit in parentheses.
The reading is 4700 (ft³)
